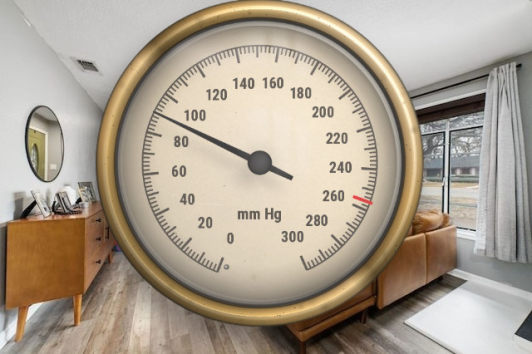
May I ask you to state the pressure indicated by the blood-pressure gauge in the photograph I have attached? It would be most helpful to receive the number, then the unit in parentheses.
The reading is 90 (mmHg)
